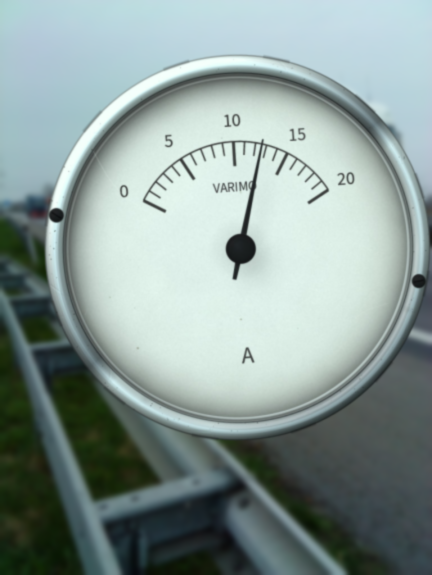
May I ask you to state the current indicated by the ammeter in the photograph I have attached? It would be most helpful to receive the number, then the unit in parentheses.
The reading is 12.5 (A)
